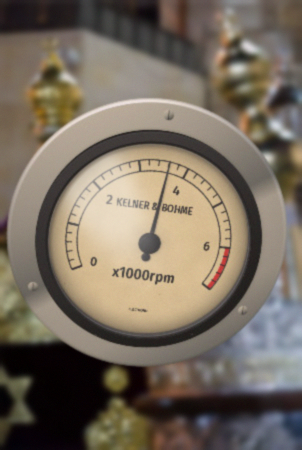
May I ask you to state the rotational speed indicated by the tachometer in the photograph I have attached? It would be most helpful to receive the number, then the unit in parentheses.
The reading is 3600 (rpm)
